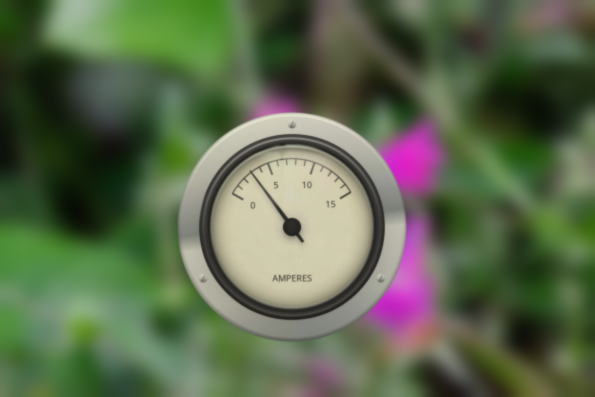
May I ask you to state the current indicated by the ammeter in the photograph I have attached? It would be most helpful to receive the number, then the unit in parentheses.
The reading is 3 (A)
